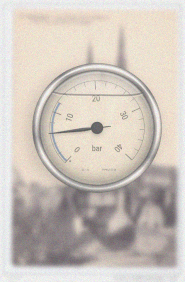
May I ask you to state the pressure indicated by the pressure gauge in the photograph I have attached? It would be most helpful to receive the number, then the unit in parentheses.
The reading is 6 (bar)
